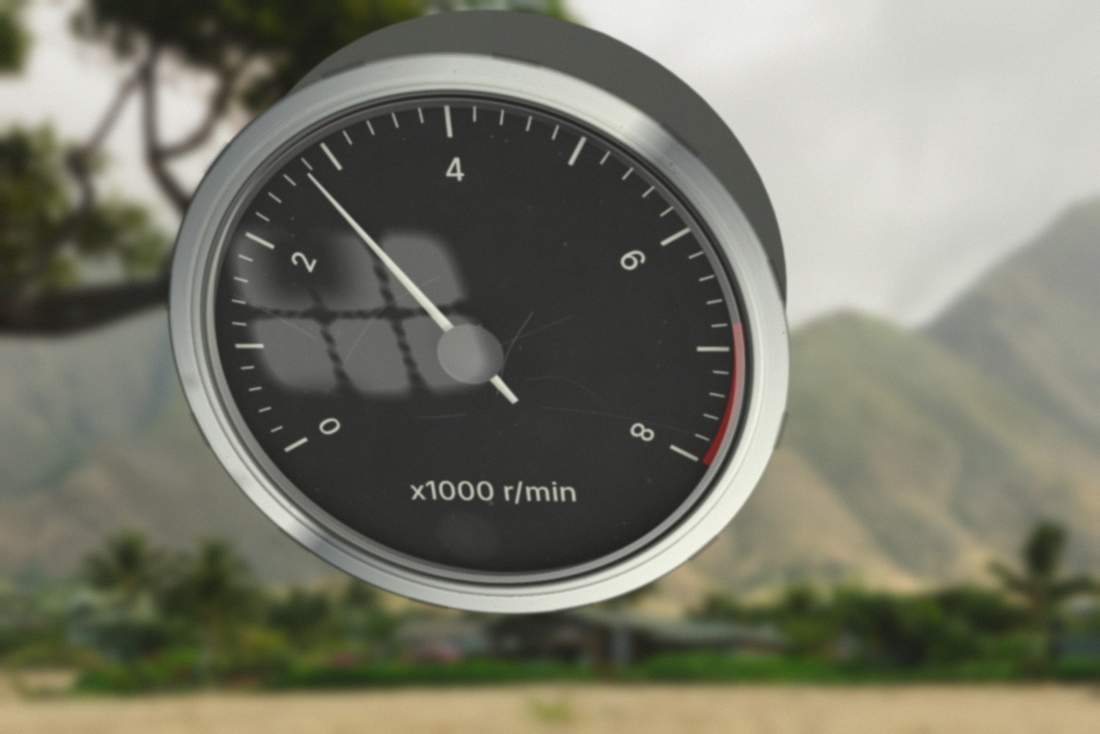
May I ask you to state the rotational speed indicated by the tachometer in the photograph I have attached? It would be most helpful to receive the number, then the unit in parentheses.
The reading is 2800 (rpm)
